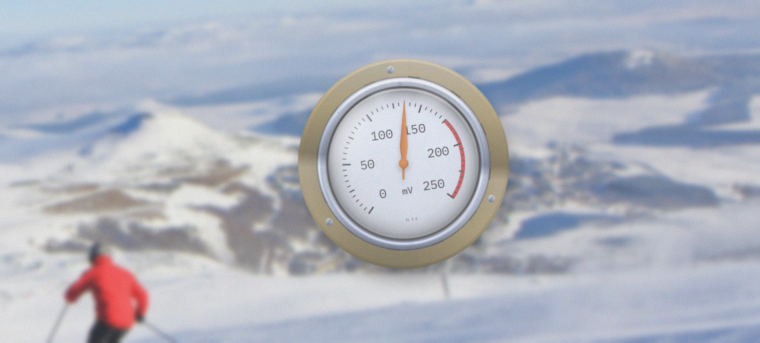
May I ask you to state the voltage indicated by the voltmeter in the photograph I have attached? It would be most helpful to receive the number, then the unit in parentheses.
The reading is 135 (mV)
